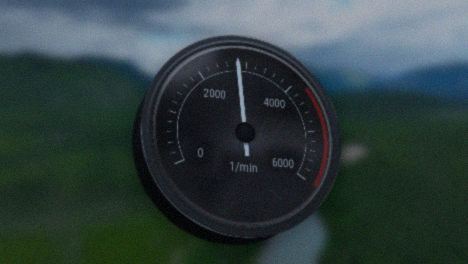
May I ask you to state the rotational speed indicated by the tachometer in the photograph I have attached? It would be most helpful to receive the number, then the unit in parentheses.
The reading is 2800 (rpm)
